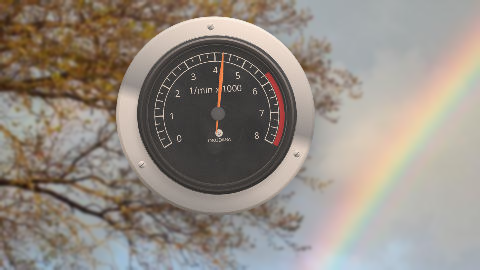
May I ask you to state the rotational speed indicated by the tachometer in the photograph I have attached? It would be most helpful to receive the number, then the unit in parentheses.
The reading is 4250 (rpm)
